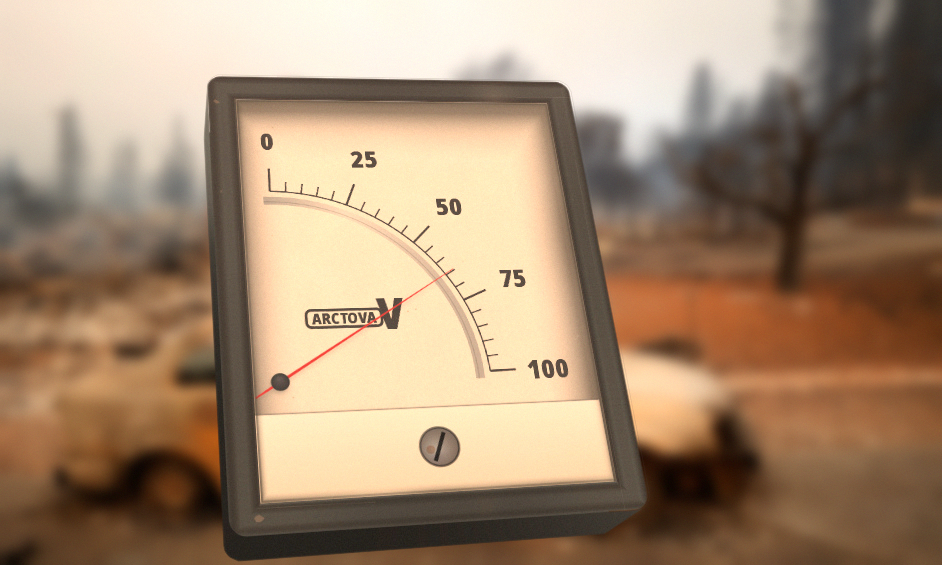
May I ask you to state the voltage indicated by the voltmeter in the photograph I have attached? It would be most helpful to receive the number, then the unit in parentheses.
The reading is 65 (V)
